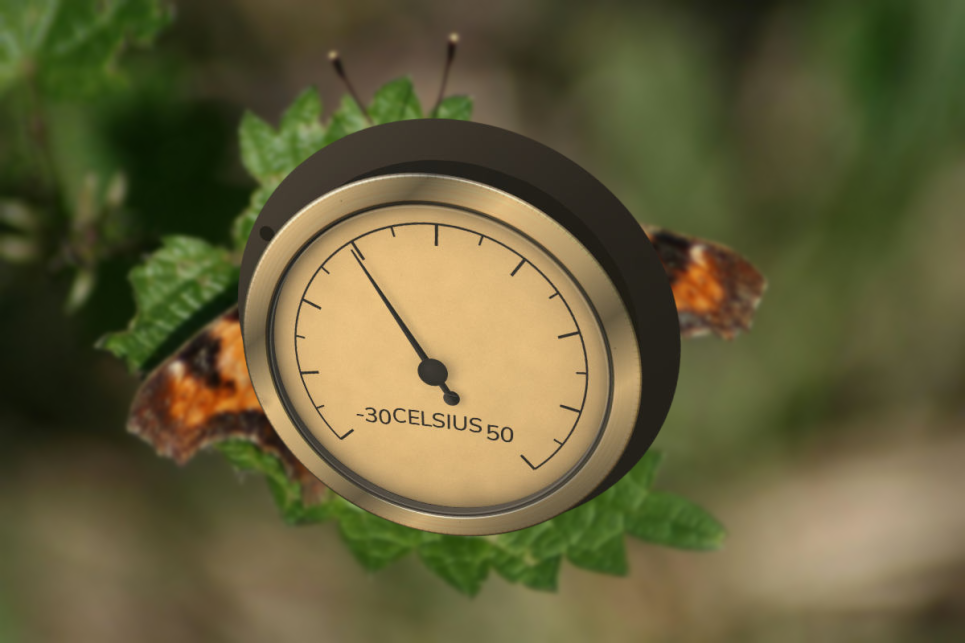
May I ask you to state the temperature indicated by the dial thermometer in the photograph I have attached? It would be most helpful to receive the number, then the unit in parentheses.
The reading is 0 (°C)
